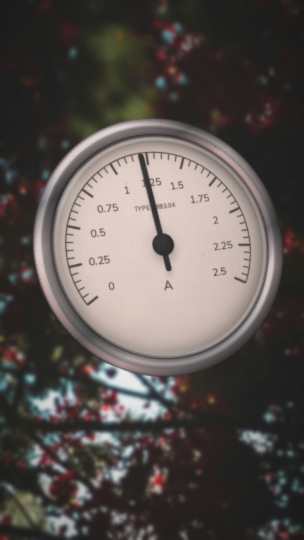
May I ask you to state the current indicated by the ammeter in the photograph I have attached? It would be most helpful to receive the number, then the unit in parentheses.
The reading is 1.2 (A)
